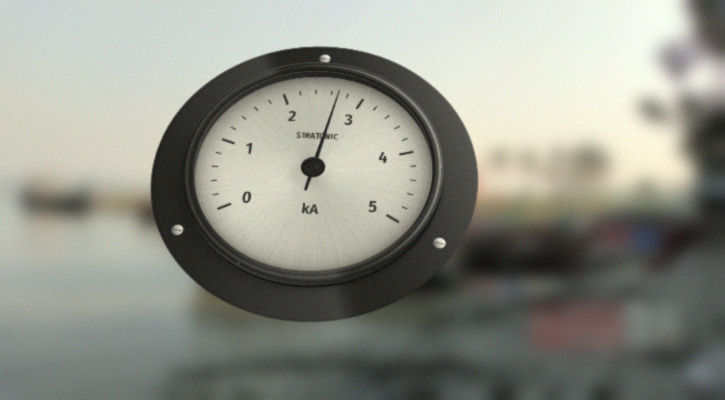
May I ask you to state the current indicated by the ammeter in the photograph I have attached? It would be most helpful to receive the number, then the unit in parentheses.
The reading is 2.7 (kA)
